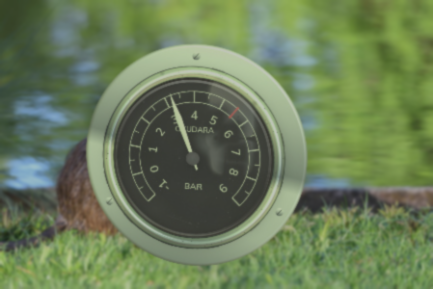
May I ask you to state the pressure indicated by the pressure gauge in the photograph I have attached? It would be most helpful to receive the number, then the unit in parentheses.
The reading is 3.25 (bar)
